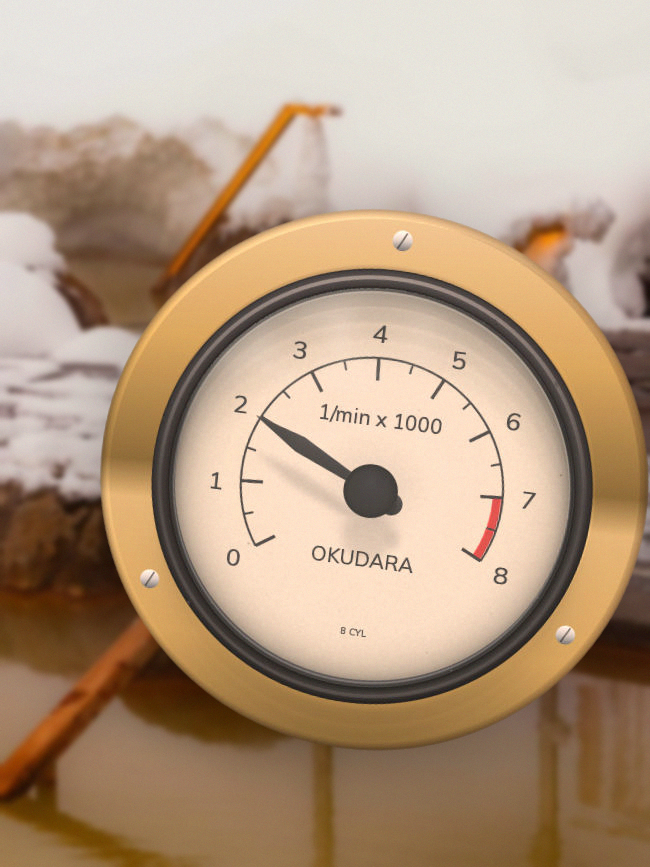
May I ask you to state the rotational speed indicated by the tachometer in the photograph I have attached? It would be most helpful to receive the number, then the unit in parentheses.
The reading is 2000 (rpm)
